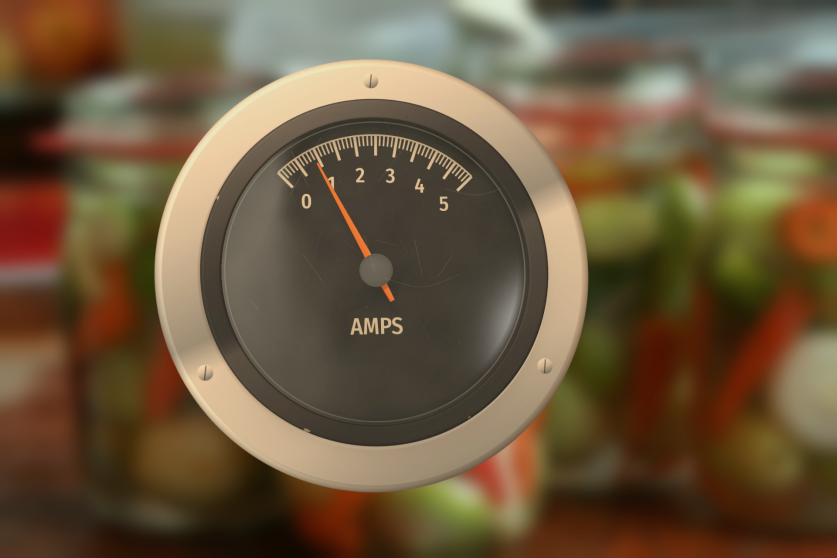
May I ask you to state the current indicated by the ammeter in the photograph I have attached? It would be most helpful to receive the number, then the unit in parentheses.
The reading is 0.9 (A)
